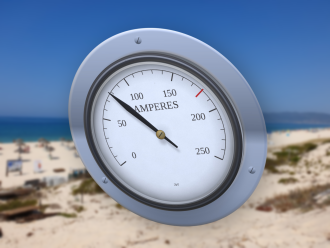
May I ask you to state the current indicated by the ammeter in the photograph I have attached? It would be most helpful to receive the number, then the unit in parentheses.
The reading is 80 (A)
